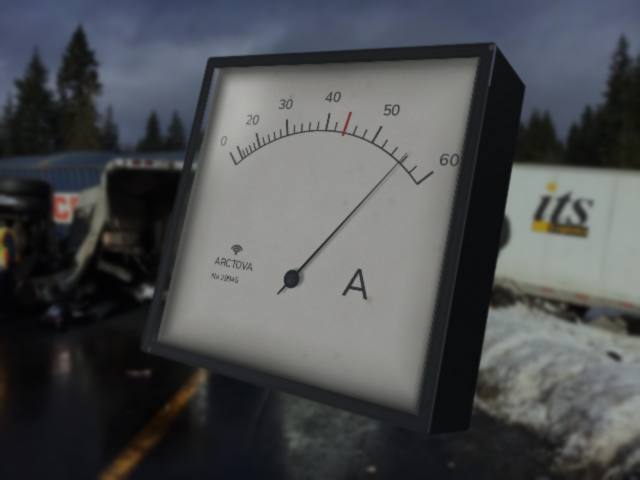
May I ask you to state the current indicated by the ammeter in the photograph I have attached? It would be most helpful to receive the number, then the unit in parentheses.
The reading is 56 (A)
